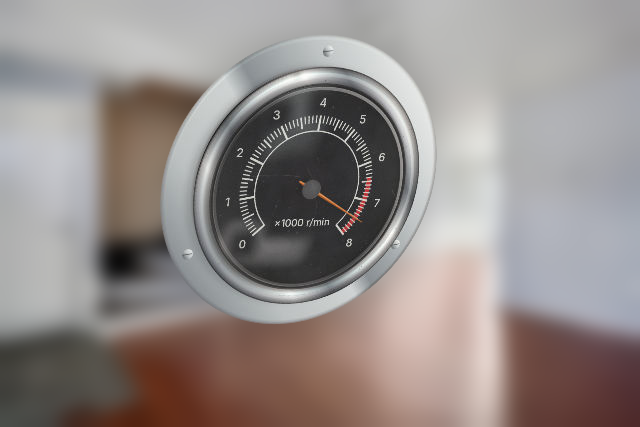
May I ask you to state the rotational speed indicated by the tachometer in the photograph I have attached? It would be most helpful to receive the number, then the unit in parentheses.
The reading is 7500 (rpm)
